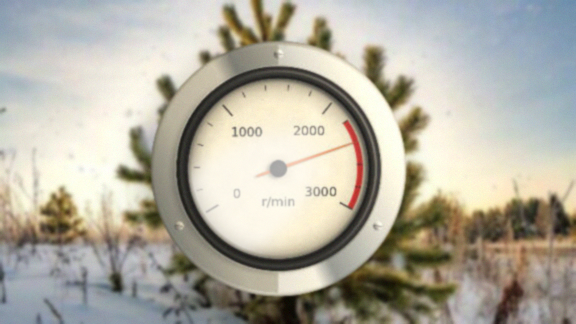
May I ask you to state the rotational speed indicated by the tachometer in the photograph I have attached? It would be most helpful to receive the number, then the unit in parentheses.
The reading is 2400 (rpm)
